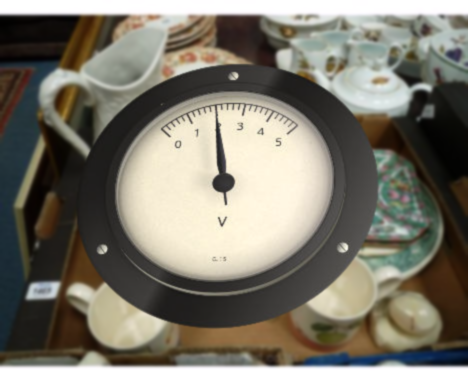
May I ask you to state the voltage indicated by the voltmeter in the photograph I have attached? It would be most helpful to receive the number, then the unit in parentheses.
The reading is 2 (V)
